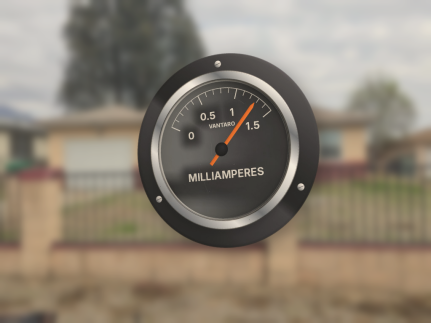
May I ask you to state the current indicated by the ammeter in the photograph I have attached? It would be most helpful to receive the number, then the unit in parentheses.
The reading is 1.3 (mA)
